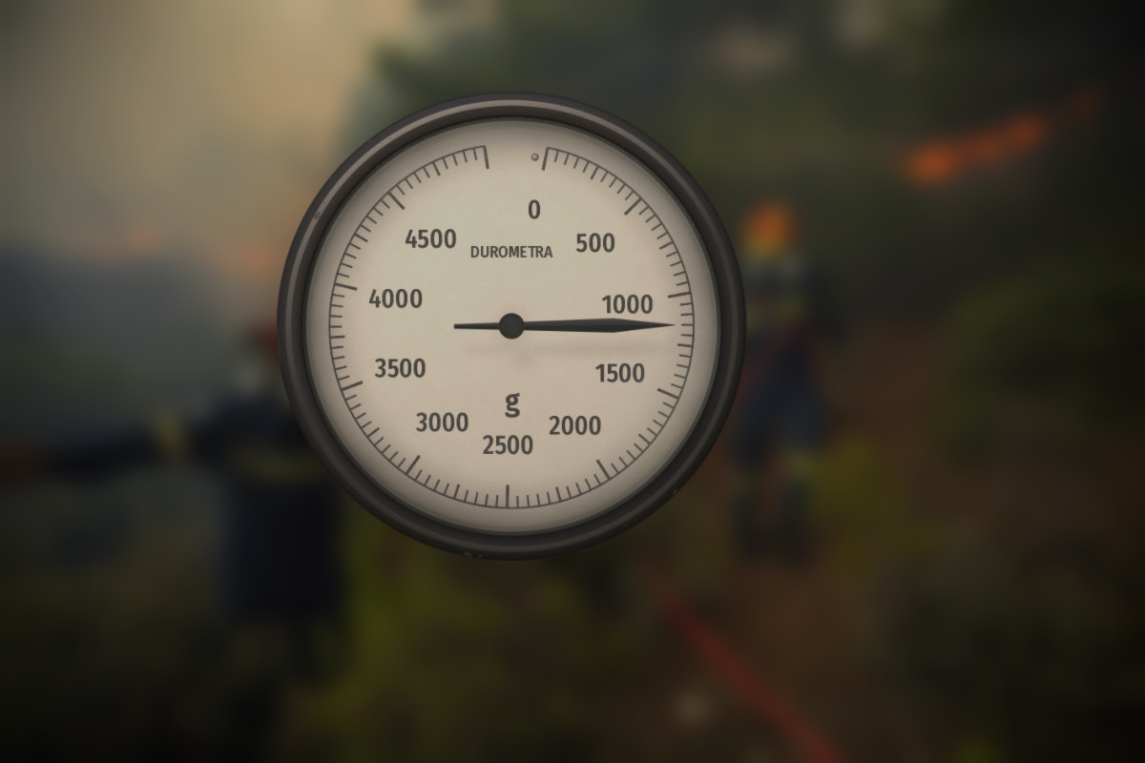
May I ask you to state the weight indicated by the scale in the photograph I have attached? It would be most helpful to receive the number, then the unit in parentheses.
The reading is 1150 (g)
